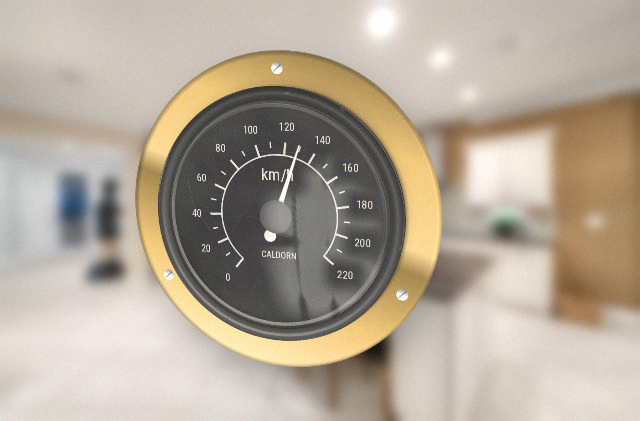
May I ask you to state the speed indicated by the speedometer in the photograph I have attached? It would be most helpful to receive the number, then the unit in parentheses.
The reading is 130 (km/h)
